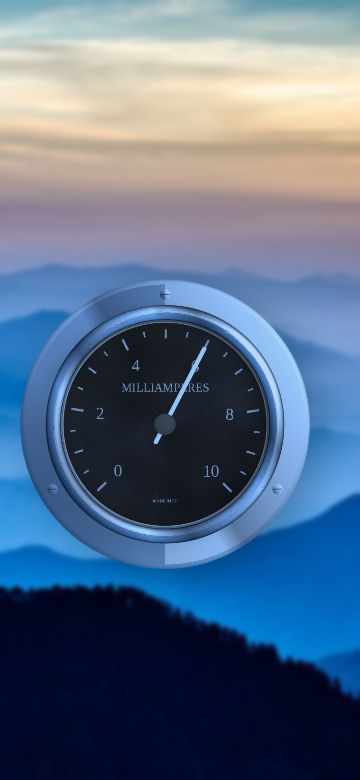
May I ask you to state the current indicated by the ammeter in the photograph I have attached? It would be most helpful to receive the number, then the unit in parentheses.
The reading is 6 (mA)
